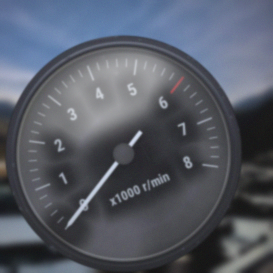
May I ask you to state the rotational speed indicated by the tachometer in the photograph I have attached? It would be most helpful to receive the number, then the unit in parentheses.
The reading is 0 (rpm)
